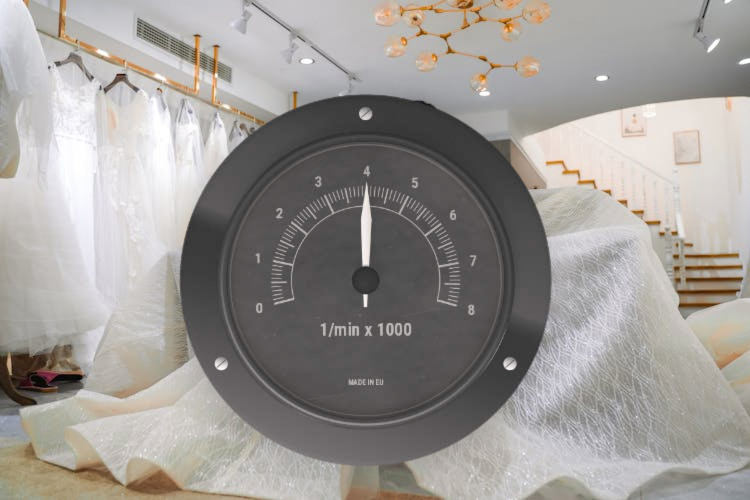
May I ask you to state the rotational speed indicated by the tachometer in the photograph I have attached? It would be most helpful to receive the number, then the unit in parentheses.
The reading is 4000 (rpm)
